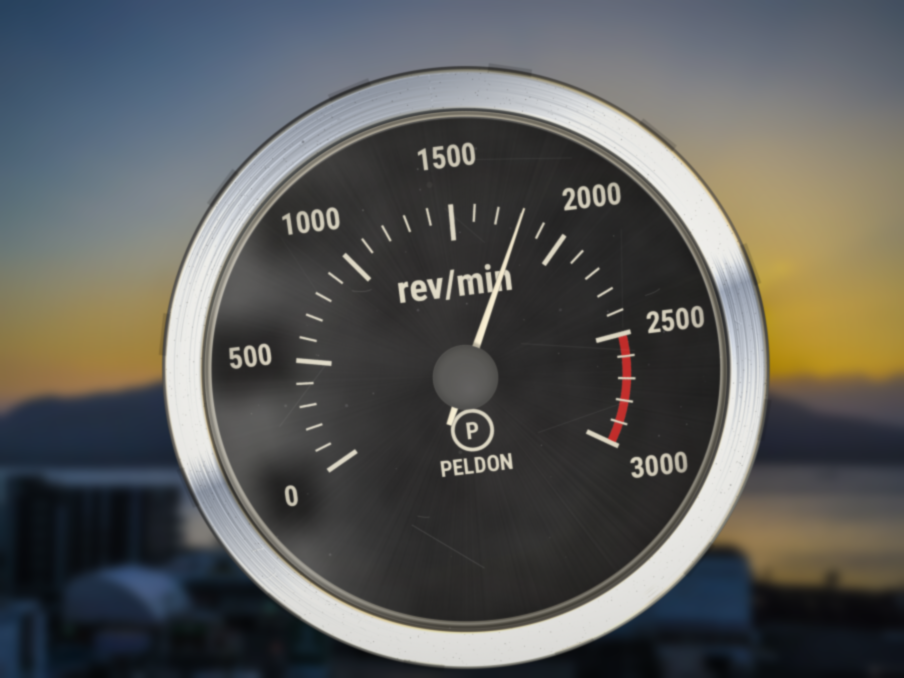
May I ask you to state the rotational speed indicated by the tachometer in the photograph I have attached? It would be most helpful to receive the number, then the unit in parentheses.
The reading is 1800 (rpm)
